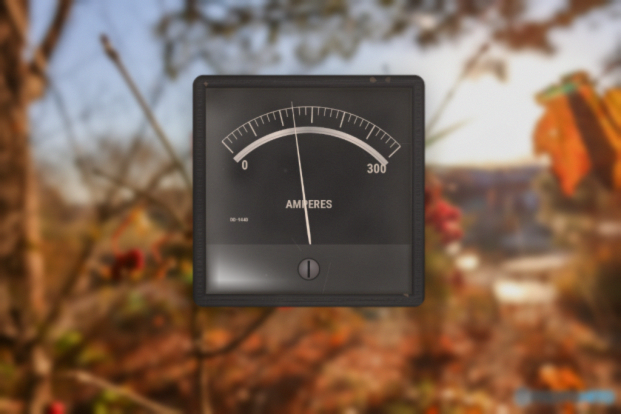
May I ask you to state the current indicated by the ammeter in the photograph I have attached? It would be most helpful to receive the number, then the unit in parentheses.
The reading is 120 (A)
